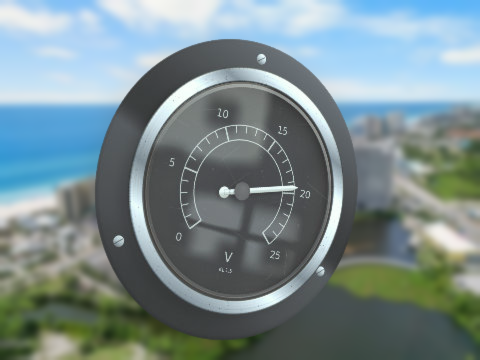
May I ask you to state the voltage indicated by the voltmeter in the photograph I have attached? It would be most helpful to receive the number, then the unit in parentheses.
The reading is 19.5 (V)
